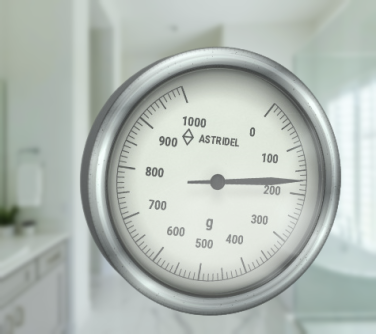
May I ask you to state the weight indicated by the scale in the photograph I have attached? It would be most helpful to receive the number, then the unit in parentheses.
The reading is 170 (g)
